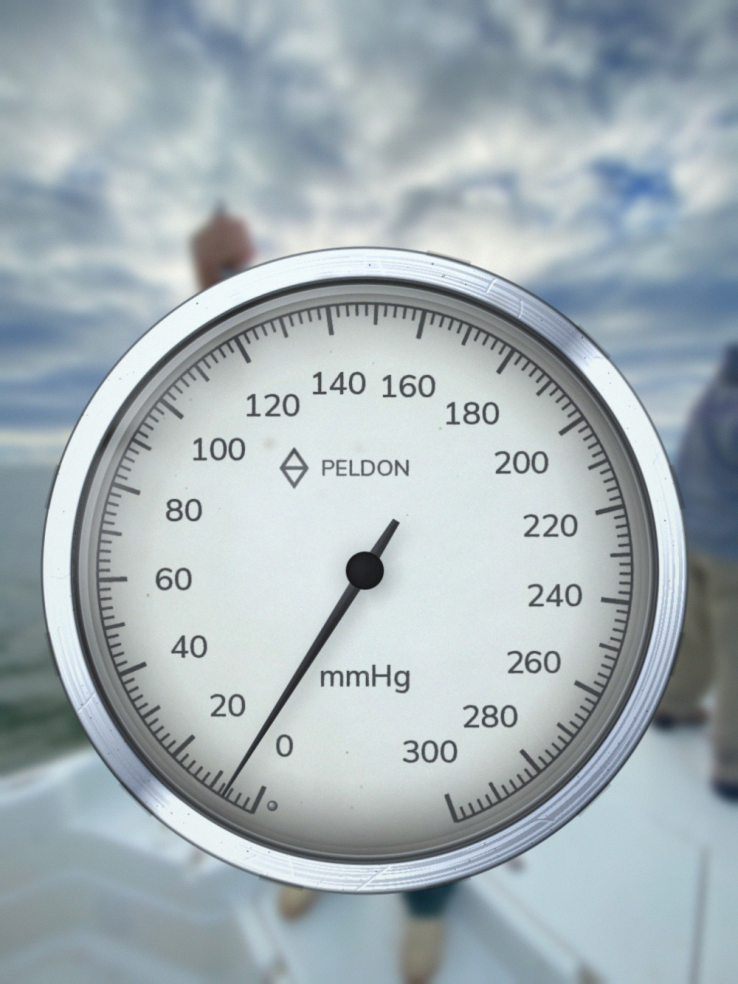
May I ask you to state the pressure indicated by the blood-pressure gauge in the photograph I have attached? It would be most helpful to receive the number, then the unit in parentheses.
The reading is 7 (mmHg)
